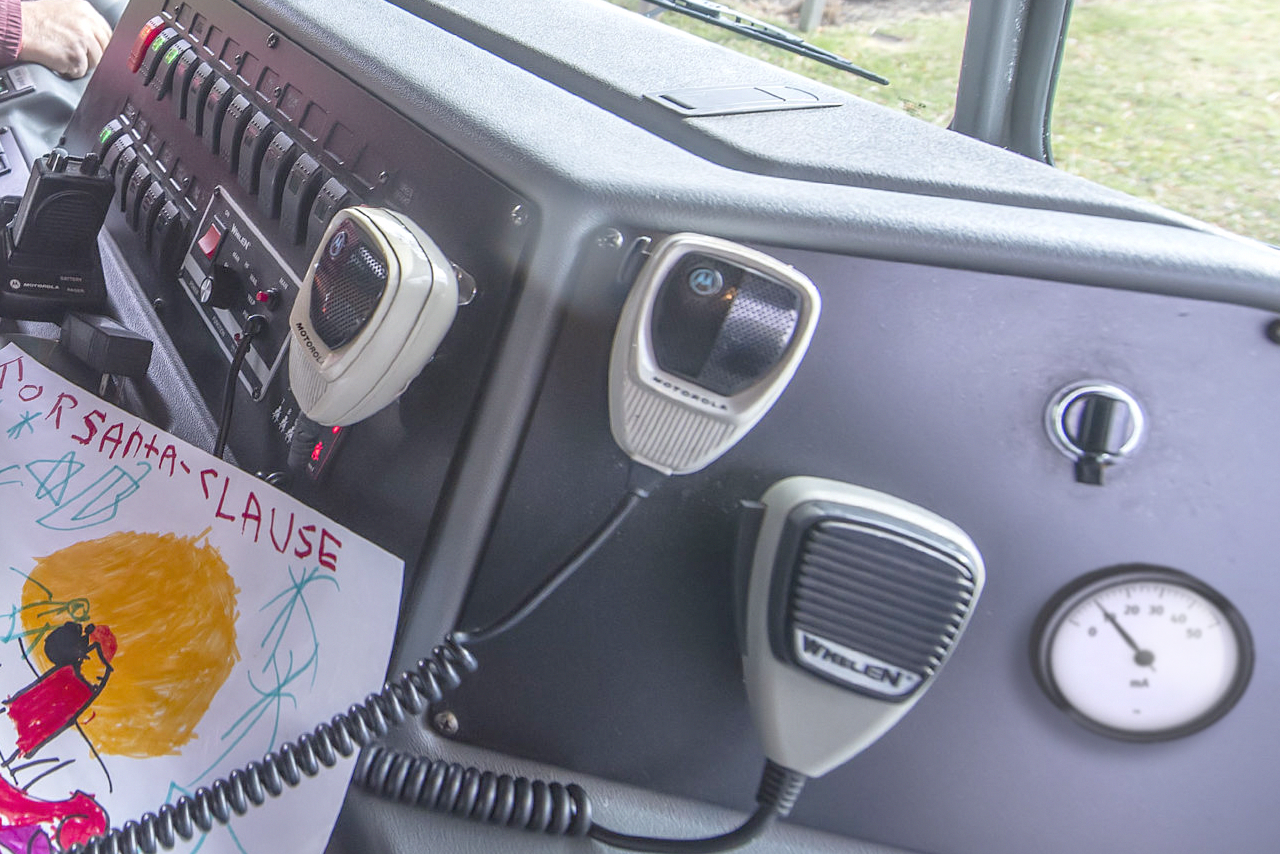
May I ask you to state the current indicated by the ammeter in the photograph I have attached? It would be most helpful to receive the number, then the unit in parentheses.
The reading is 10 (mA)
